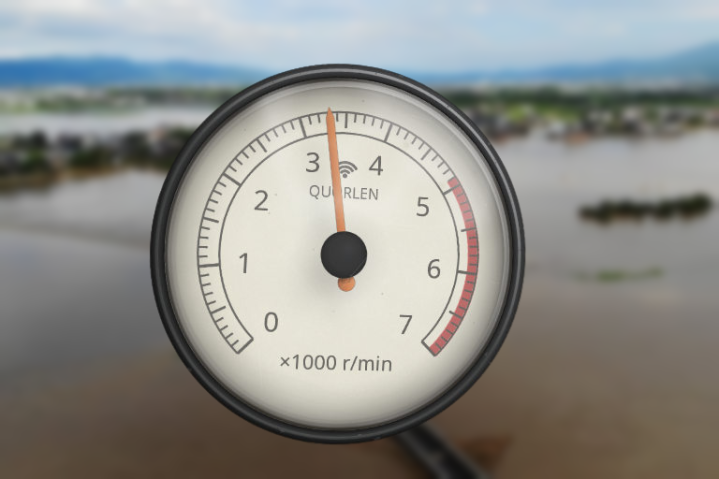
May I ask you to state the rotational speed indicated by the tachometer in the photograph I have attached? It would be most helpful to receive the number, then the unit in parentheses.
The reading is 3300 (rpm)
